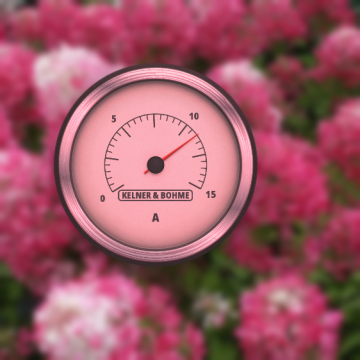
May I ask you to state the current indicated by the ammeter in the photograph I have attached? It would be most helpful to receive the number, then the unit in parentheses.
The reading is 11 (A)
